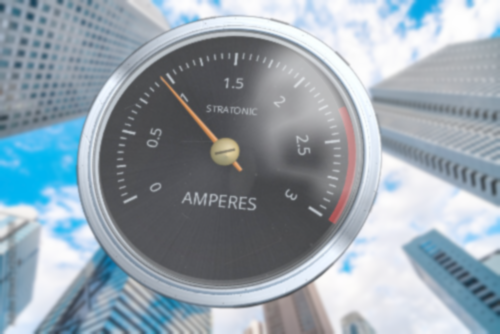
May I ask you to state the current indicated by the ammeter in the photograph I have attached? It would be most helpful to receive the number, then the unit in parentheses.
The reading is 0.95 (A)
